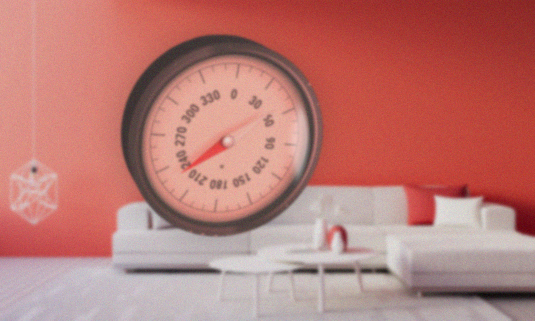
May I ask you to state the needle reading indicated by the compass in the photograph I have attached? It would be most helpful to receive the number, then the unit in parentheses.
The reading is 230 (°)
